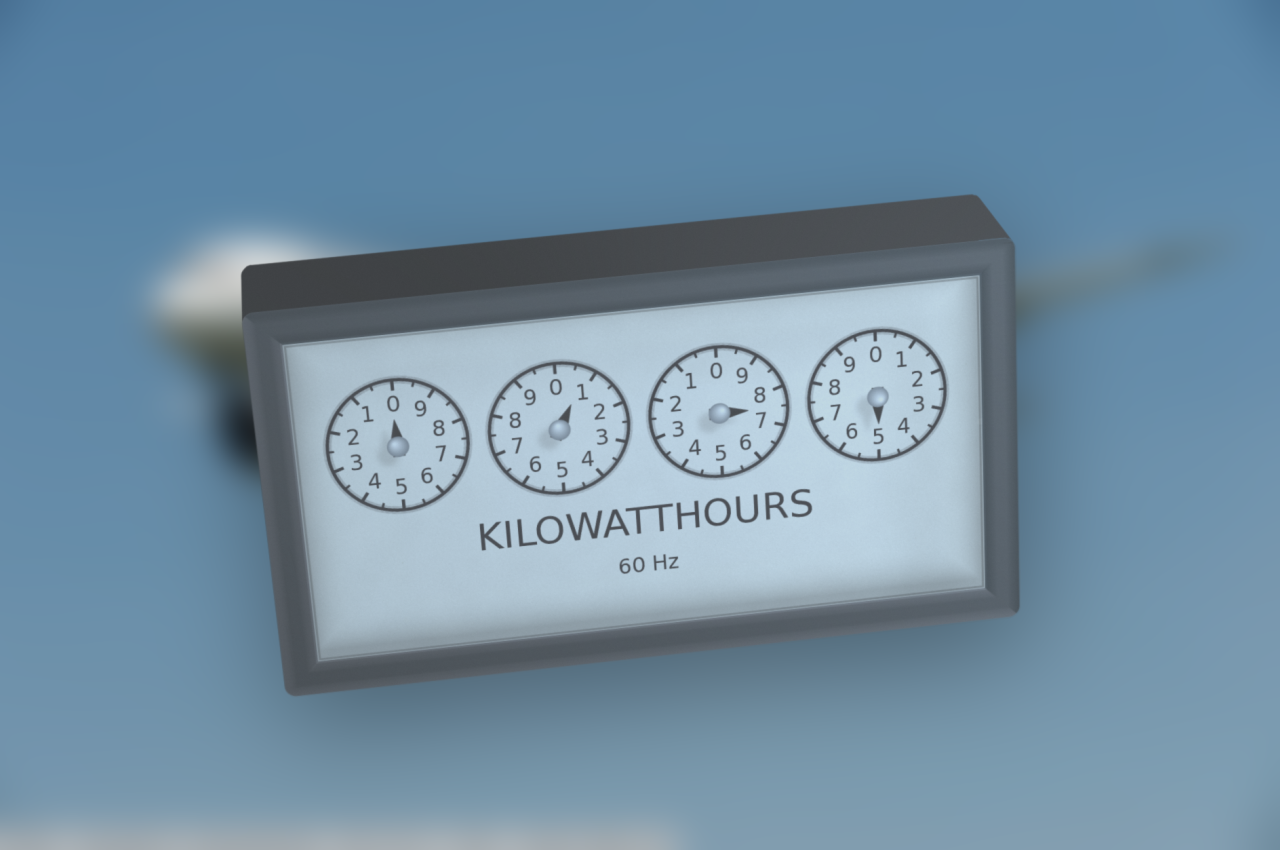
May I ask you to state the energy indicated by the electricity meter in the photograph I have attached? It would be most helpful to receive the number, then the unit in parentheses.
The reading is 75 (kWh)
